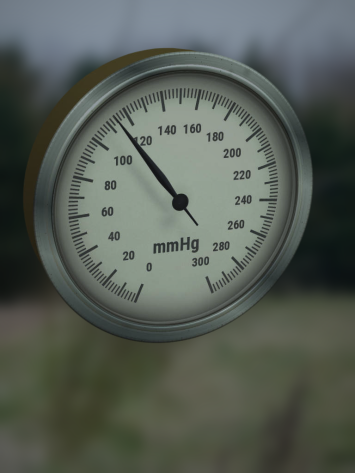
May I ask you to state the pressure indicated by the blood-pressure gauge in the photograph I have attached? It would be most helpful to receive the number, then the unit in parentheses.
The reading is 114 (mmHg)
